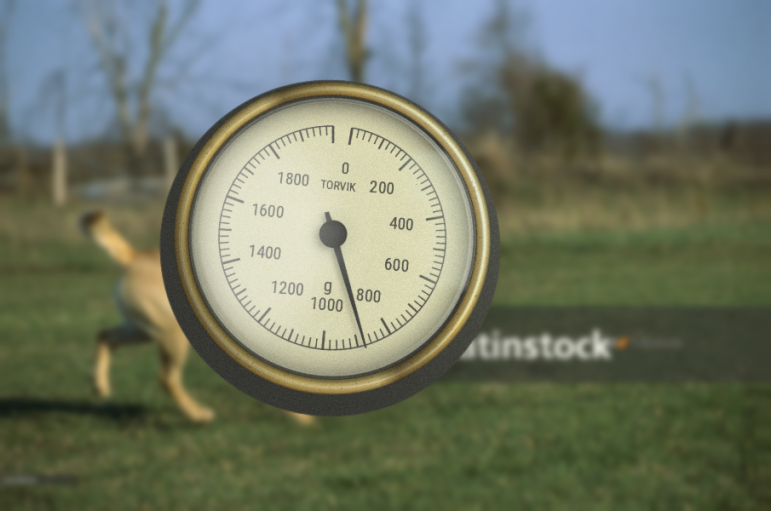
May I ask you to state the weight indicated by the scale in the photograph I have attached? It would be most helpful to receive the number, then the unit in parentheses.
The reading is 880 (g)
